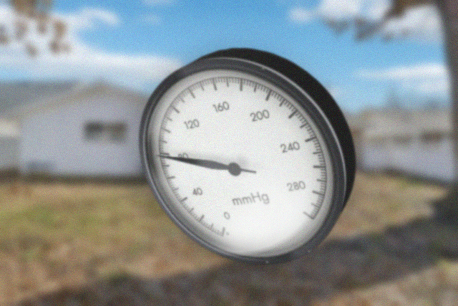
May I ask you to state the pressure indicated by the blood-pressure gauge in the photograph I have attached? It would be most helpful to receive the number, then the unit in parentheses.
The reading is 80 (mmHg)
